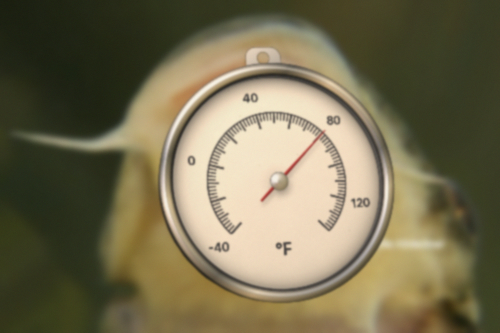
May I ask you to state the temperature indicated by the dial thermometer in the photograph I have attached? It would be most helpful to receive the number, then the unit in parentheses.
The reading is 80 (°F)
